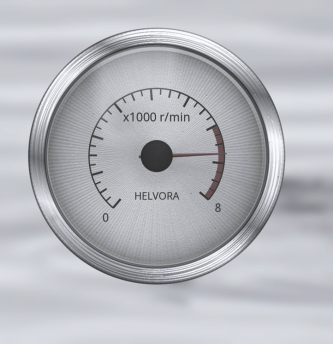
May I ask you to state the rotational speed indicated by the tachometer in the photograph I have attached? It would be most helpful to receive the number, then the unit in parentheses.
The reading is 6750 (rpm)
